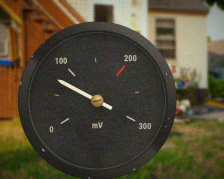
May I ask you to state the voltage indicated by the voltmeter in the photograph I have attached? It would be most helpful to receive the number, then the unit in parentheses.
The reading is 75 (mV)
